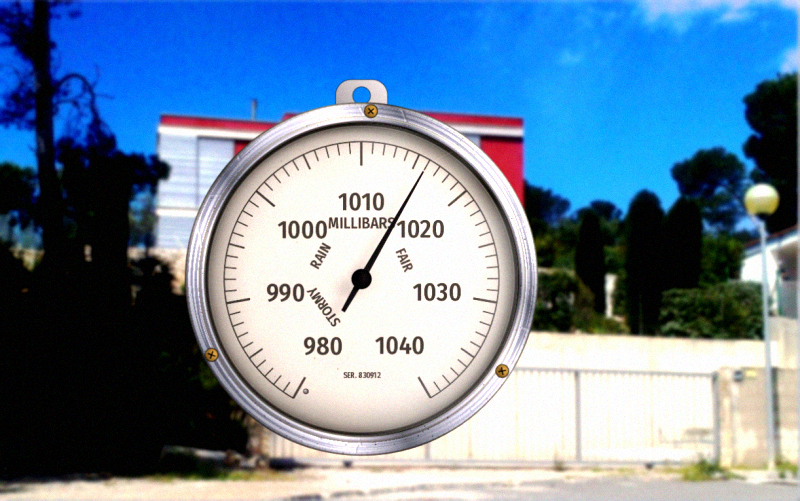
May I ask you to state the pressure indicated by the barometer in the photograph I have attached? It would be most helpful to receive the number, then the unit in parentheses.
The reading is 1016 (mbar)
